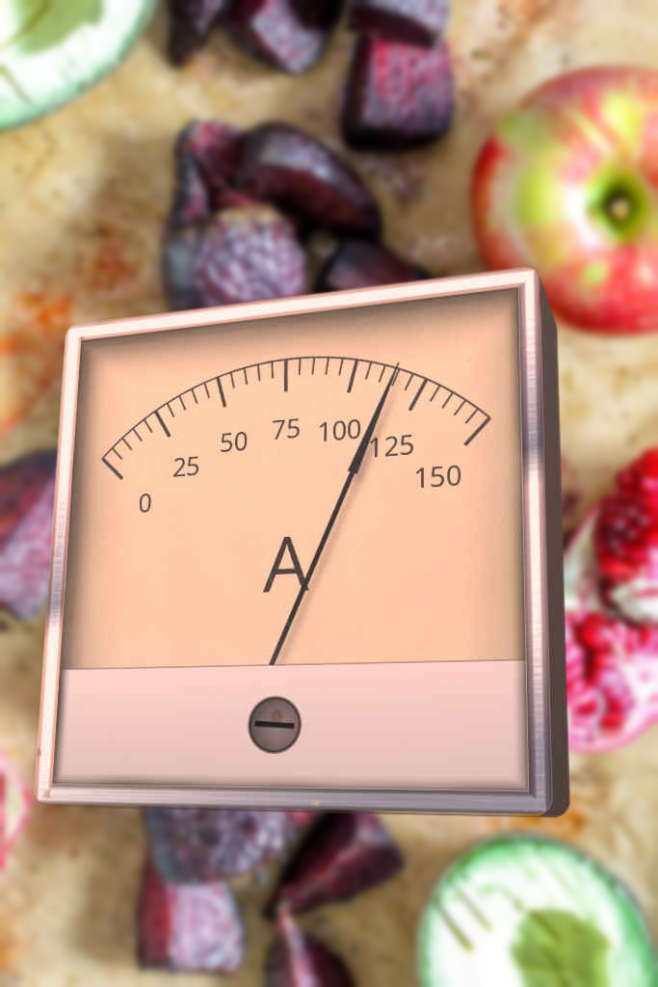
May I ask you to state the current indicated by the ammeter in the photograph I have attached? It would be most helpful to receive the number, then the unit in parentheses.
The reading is 115 (A)
